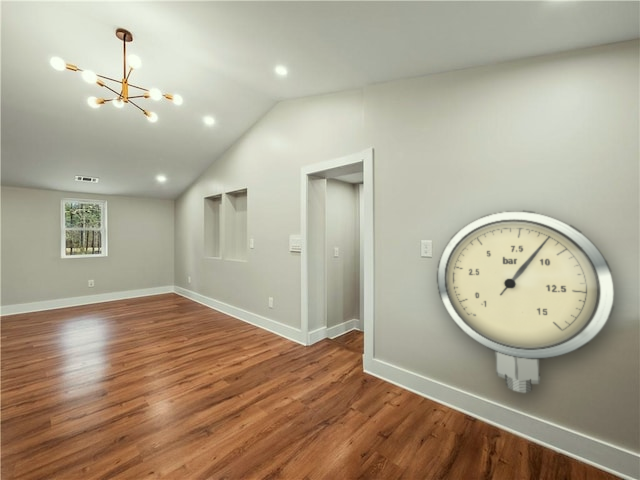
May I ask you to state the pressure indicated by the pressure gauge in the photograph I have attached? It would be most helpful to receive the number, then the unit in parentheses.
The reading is 9 (bar)
